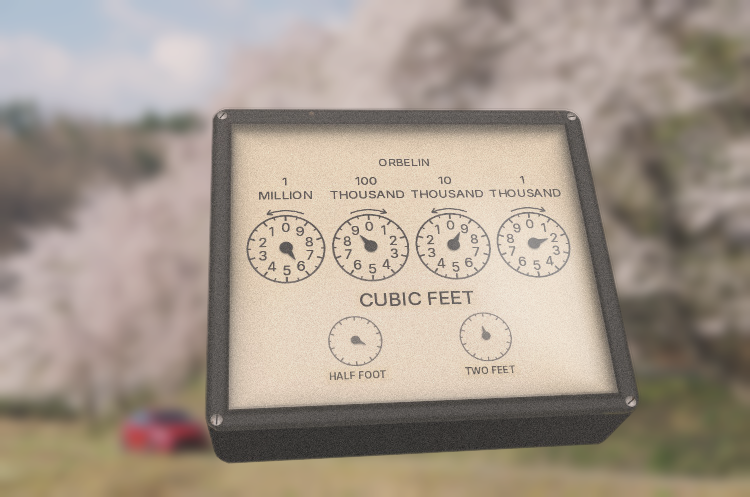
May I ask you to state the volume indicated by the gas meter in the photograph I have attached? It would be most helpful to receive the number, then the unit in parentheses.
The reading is 589200 (ft³)
